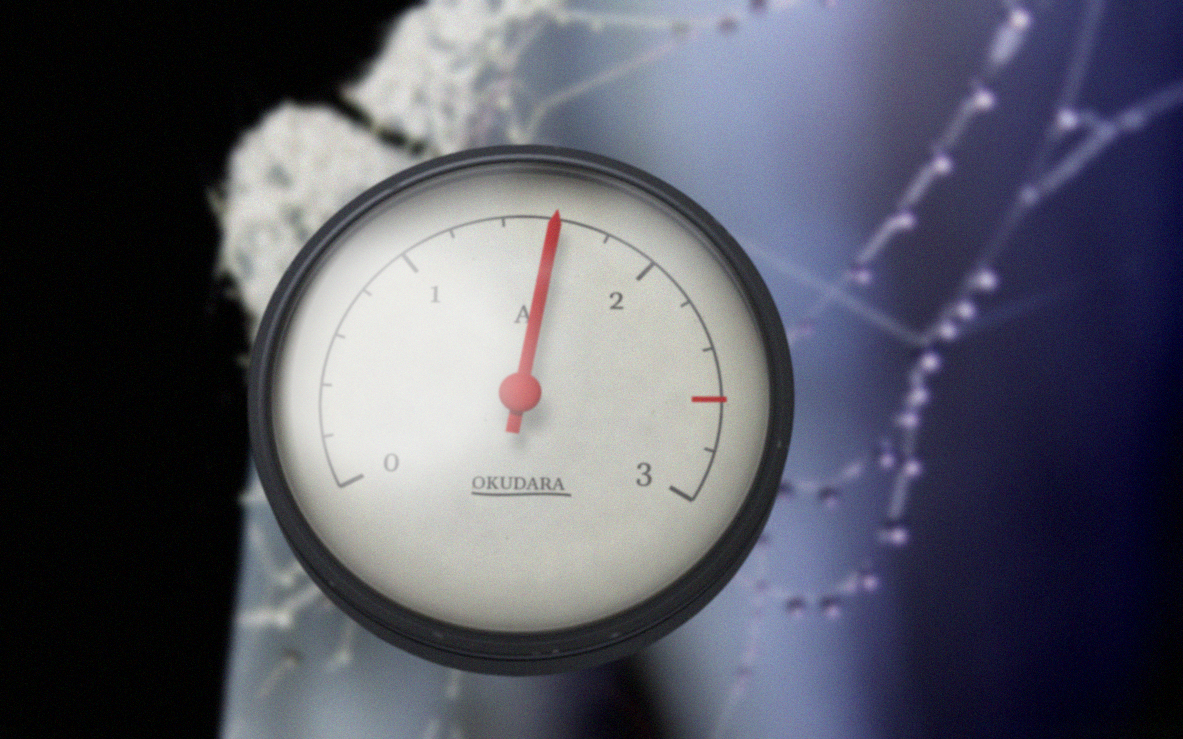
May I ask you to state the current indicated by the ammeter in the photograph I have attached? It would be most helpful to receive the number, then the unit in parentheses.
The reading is 1.6 (A)
